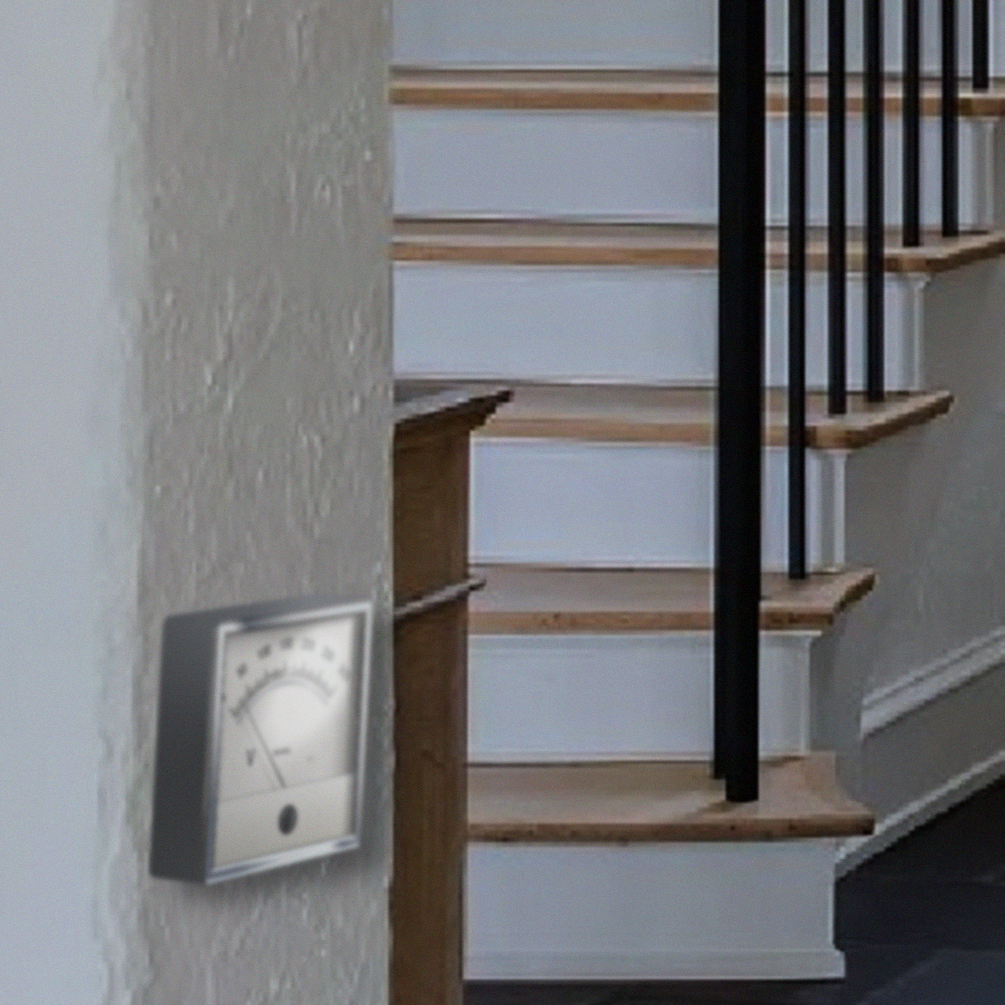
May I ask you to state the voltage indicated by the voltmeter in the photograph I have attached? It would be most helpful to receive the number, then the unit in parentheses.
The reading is 25 (V)
